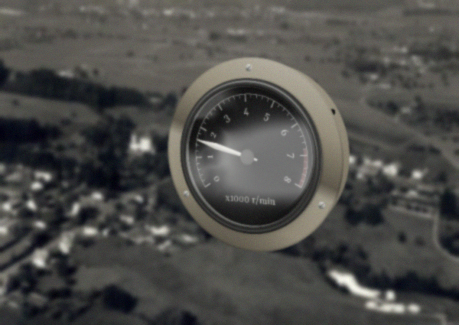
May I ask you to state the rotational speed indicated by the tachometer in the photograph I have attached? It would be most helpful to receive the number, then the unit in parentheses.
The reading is 1600 (rpm)
